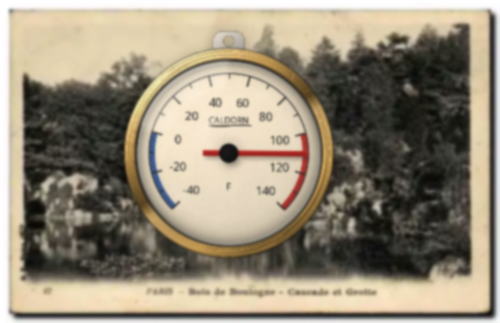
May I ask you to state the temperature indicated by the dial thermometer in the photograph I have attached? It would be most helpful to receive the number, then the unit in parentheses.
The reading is 110 (°F)
